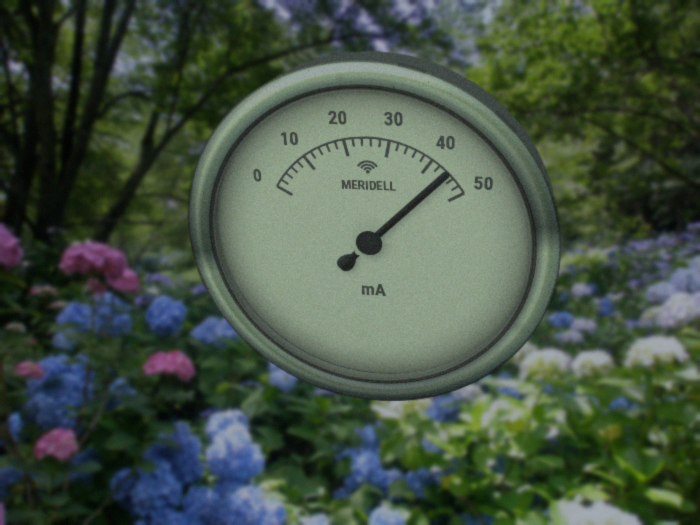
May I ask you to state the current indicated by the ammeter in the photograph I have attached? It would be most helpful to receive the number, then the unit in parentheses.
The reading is 44 (mA)
